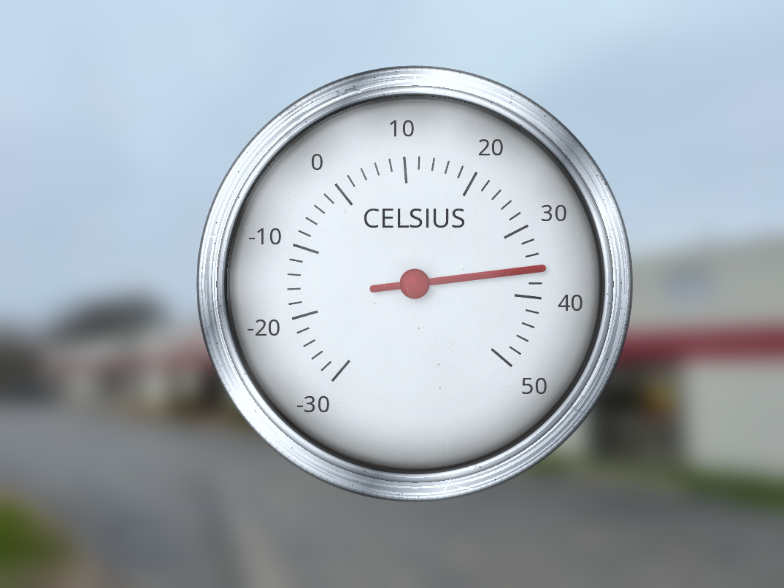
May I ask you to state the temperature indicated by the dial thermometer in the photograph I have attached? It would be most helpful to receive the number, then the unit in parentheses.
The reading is 36 (°C)
